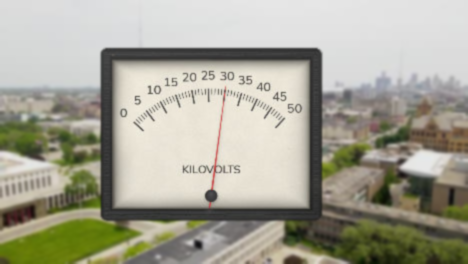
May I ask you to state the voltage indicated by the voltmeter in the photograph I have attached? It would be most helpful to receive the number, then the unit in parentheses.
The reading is 30 (kV)
